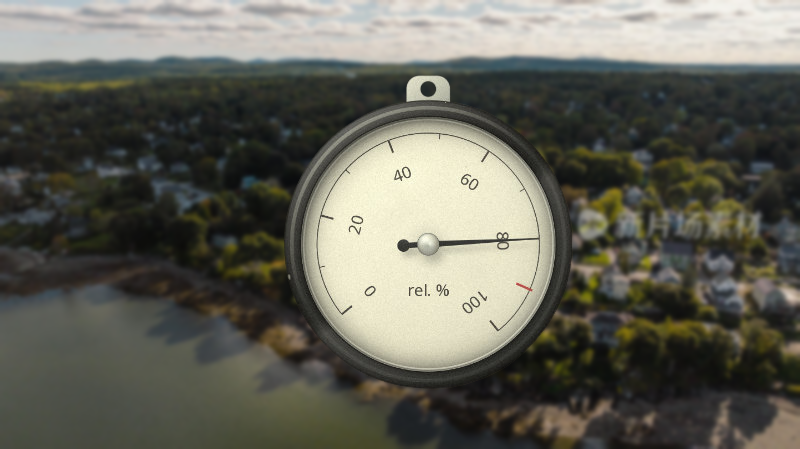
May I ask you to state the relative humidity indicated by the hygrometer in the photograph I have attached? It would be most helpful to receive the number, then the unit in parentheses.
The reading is 80 (%)
